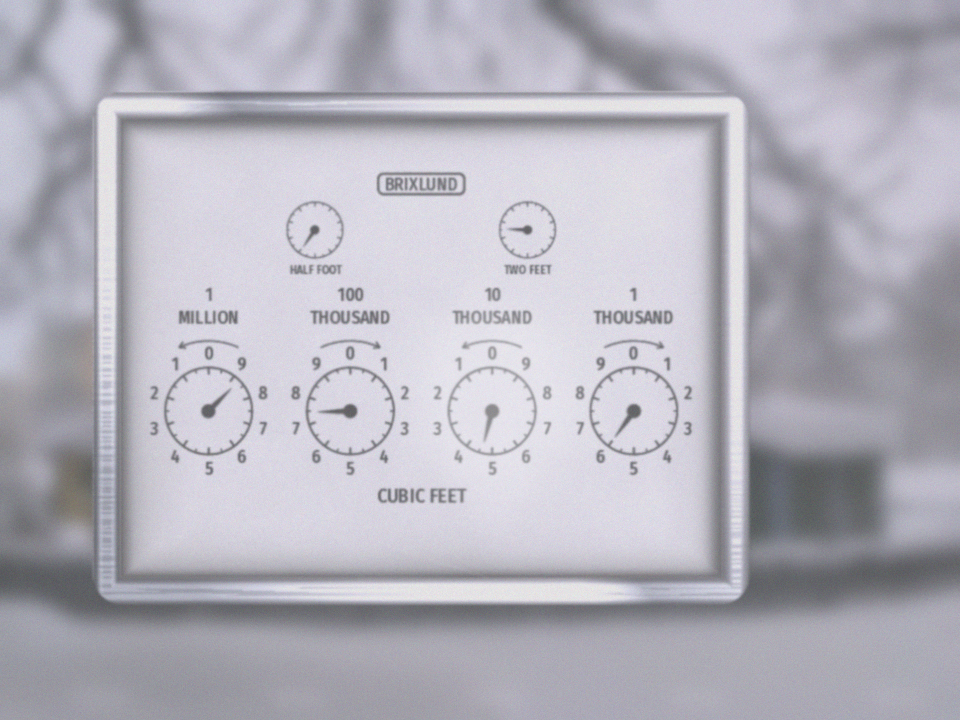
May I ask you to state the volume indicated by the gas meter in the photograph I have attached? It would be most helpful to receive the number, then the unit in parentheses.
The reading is 874600 (ft³)
